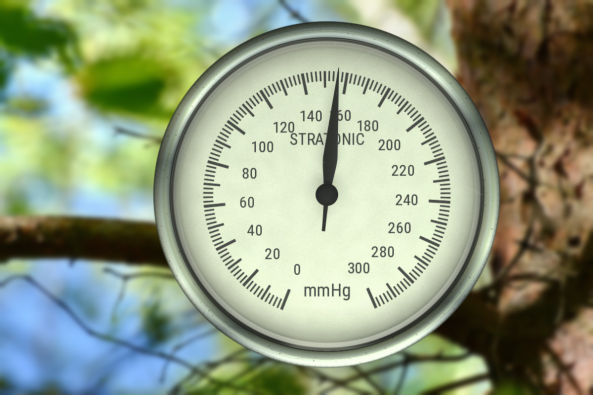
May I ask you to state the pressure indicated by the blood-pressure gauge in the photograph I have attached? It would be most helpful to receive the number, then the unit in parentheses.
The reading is 156 (mmHg)
